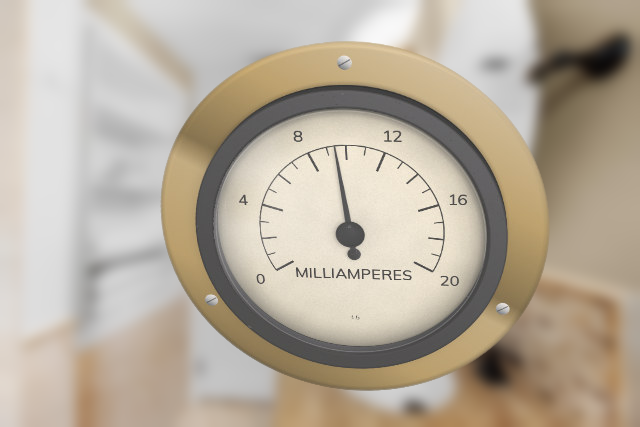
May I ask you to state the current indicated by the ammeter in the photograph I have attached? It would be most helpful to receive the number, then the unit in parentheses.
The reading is 9.5 (mA)
